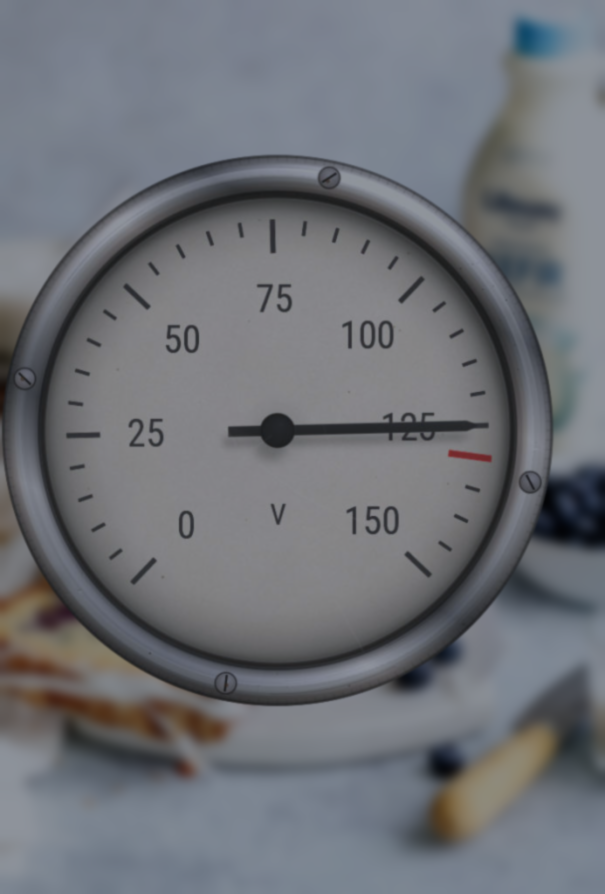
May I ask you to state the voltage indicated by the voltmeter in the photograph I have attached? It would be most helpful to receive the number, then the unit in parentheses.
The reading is 125 (V)
